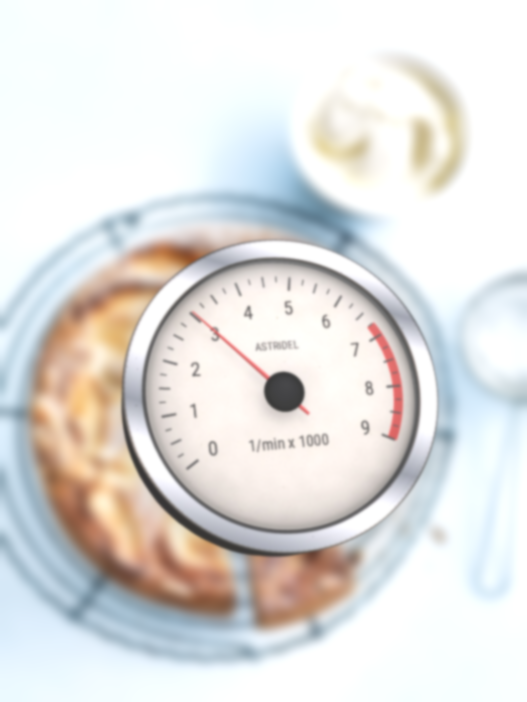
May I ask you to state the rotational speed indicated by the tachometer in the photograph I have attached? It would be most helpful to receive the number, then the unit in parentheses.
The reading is 3000 (rpm)
